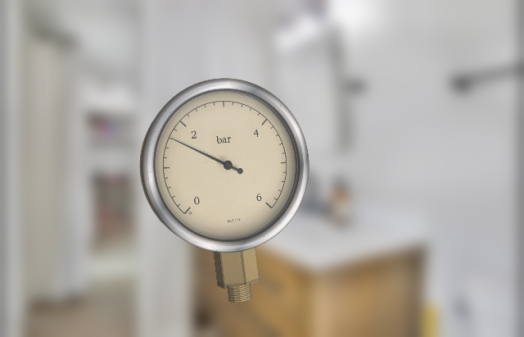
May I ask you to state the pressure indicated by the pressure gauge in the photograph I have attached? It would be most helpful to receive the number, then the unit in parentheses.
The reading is 1.6 (bar)
